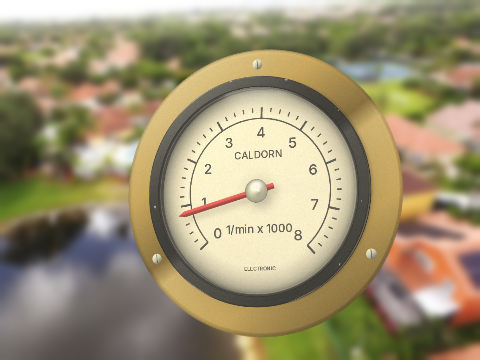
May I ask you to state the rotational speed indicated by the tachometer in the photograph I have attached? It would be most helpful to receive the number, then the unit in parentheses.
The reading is 800 (rpm)
